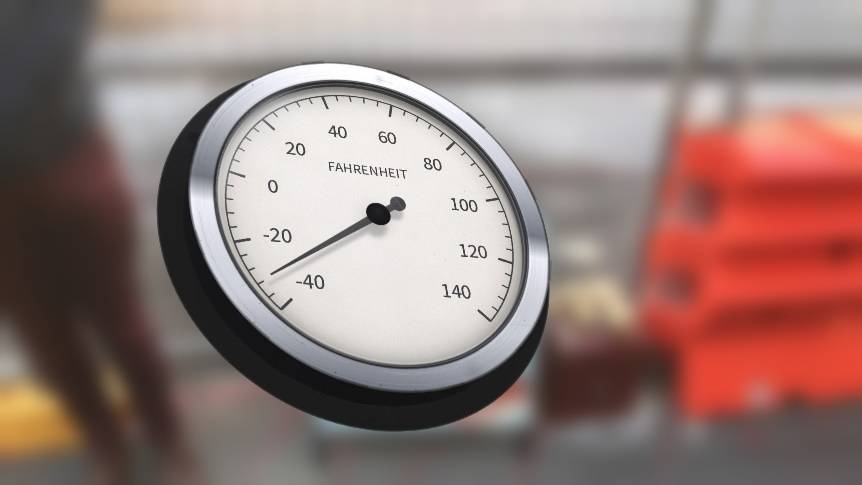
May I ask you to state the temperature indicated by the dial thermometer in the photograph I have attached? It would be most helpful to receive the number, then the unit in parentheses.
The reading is -32 (°F)
